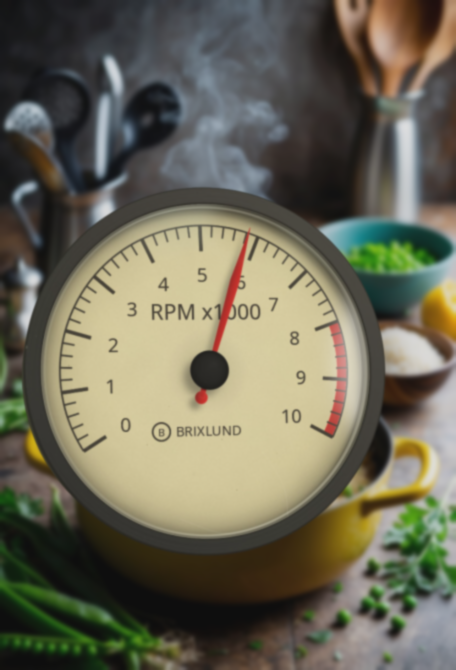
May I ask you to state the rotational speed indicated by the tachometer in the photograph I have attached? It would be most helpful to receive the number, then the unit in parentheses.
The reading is 5800 (rpm)
